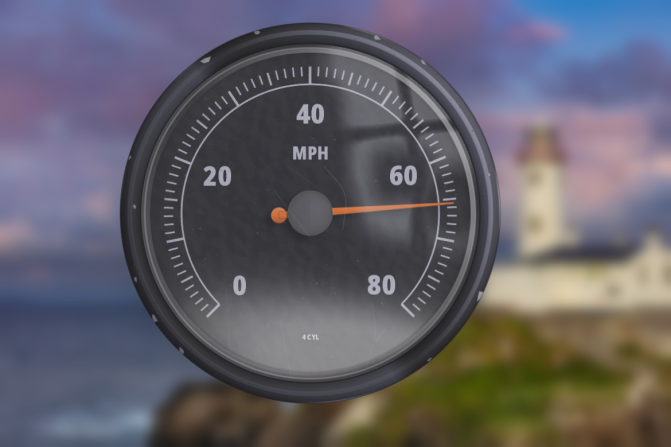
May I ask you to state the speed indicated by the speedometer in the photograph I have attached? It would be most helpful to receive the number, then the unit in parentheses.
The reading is 65.5 (mph)
